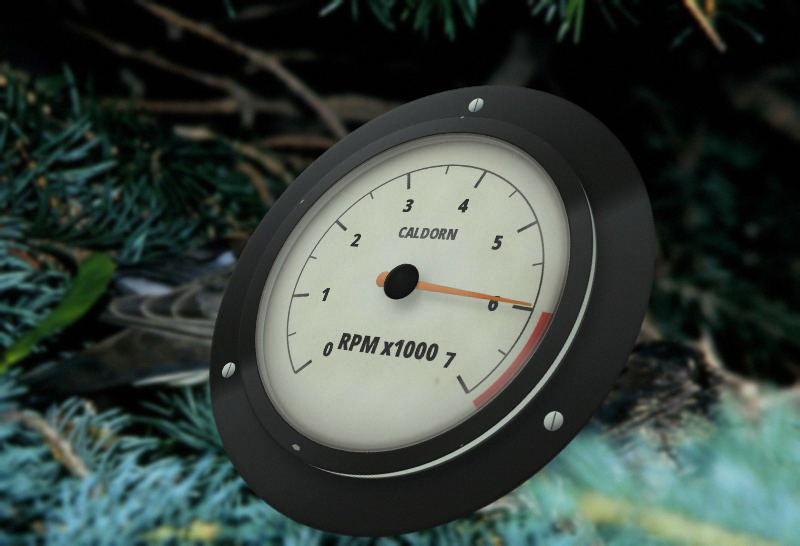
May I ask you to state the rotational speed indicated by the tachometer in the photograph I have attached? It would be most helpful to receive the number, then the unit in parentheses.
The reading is 6000 (rpm)
